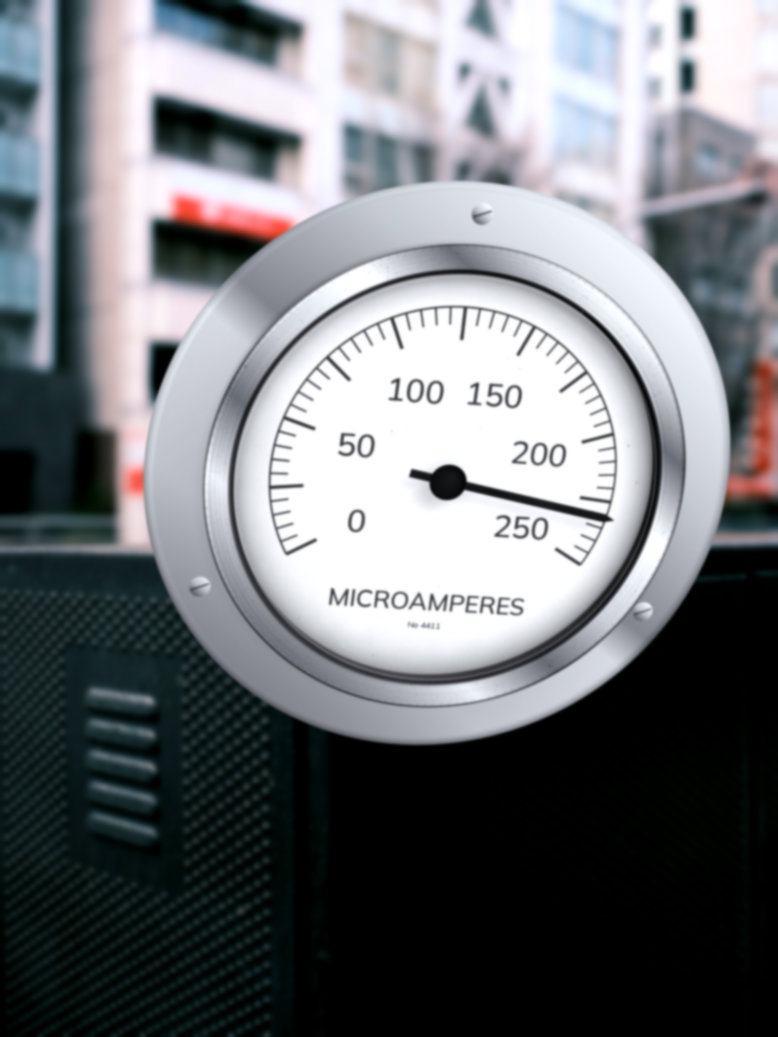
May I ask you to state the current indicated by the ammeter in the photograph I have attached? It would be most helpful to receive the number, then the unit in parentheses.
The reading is 230 (µA)
